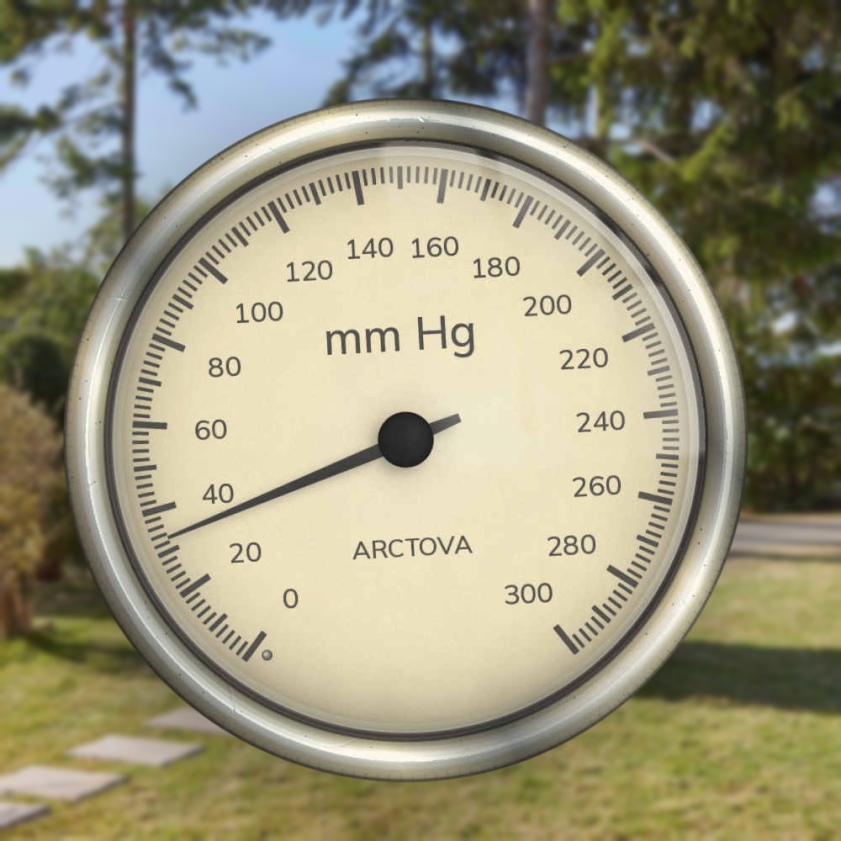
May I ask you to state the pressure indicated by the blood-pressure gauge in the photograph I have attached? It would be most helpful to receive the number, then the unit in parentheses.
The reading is 33 (mmHg)
